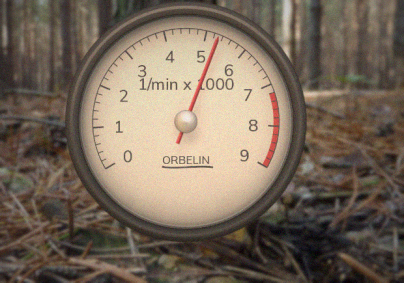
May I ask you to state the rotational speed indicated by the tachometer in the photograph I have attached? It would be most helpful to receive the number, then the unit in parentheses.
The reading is 5300 (rpm)
